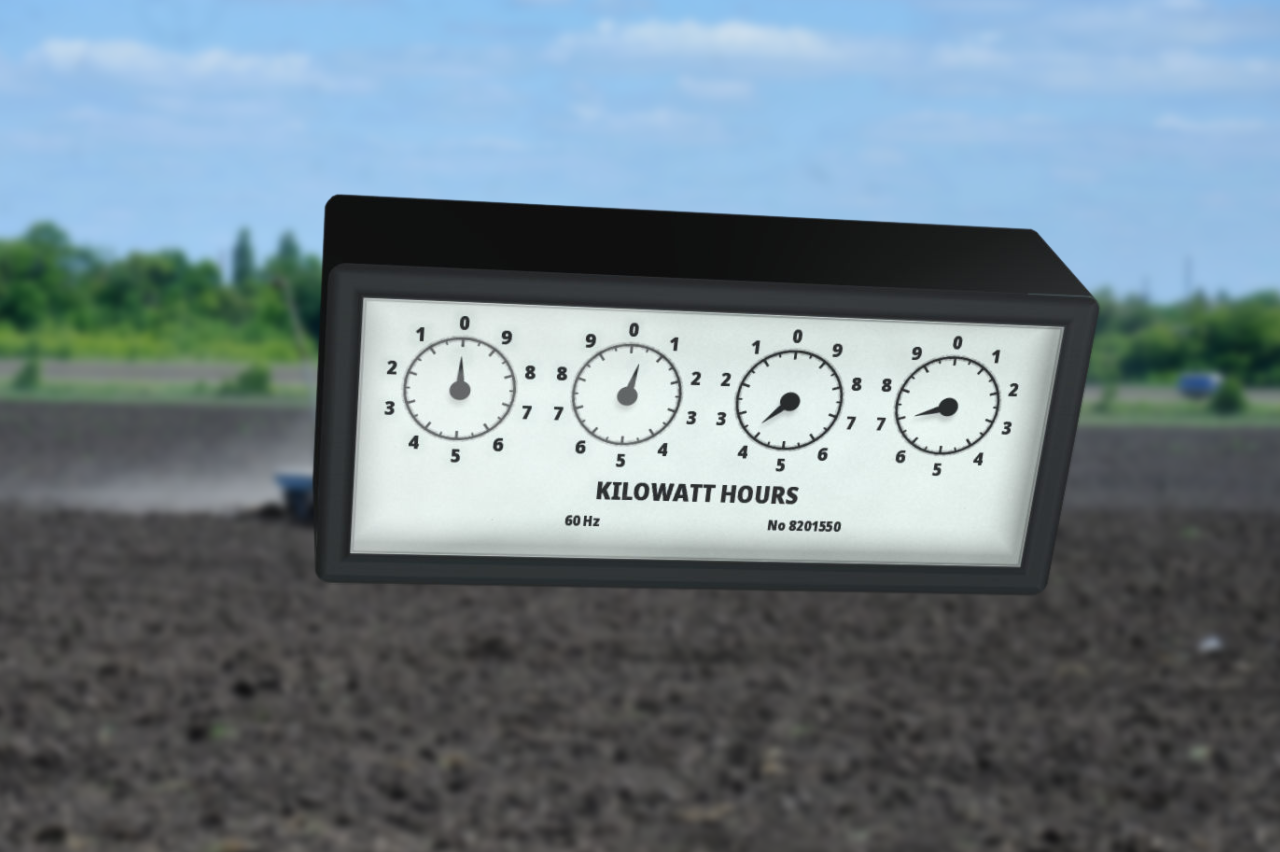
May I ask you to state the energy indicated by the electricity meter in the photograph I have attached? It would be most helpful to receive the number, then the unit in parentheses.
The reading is 37 (kWh)
